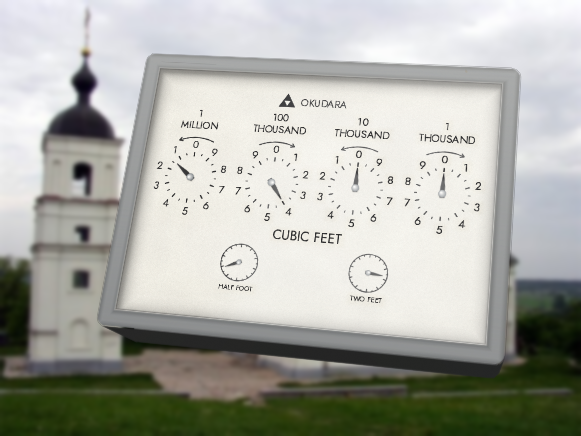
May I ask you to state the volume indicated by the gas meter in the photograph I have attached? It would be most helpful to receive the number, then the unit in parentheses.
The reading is 140000 (ft³)
